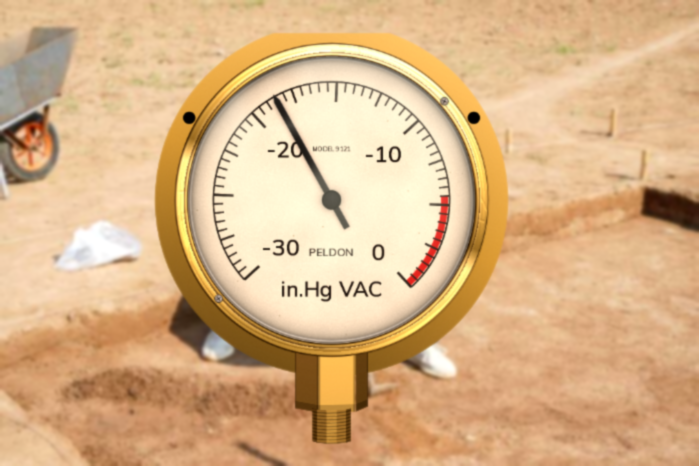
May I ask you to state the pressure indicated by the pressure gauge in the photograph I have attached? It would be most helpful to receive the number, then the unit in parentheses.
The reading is -18.5 (inHg)
